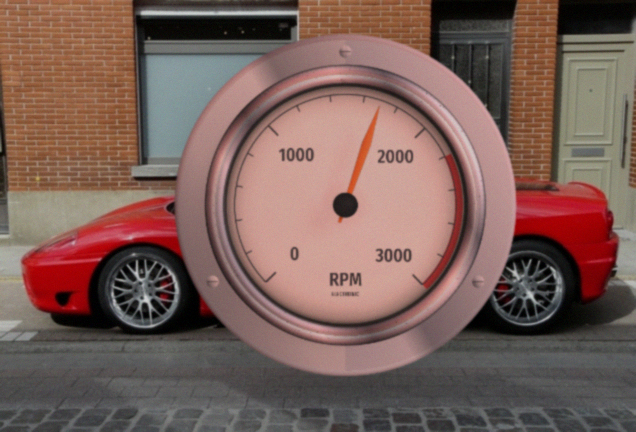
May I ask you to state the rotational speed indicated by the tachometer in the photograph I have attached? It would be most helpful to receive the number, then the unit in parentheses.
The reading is 1700 (rpm)
